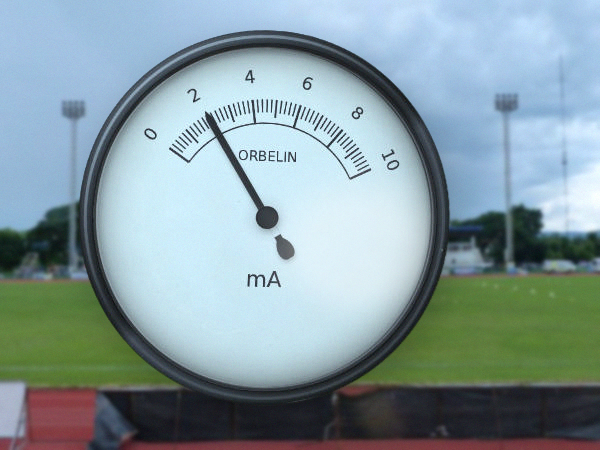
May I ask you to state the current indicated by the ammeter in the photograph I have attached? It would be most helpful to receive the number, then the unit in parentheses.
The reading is 2 (mA)
